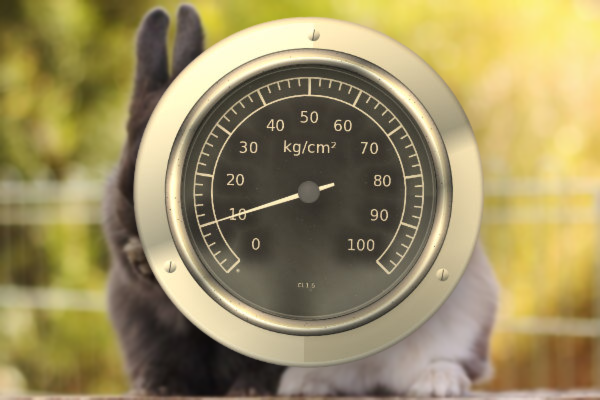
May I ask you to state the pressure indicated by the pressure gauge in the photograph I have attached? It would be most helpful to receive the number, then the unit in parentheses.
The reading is 10 (kg/cm²)
